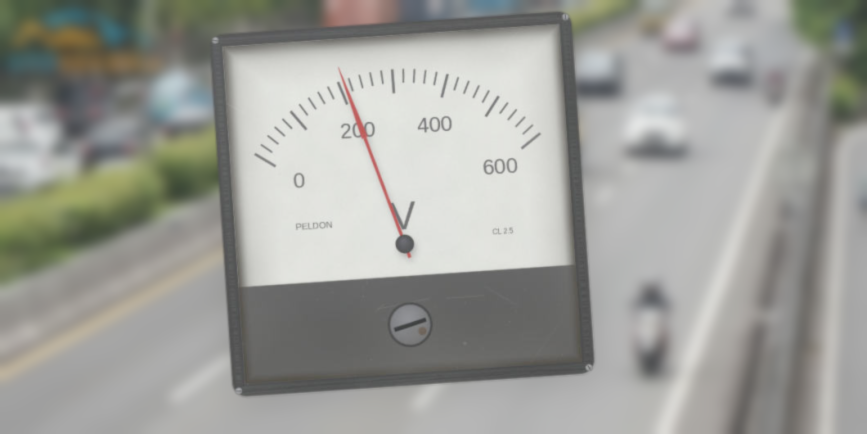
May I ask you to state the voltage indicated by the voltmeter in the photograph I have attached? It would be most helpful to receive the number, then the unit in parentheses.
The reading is 210 (V)
